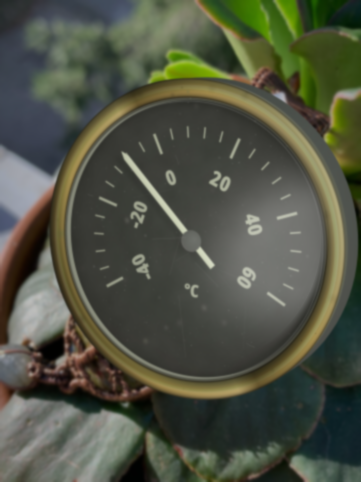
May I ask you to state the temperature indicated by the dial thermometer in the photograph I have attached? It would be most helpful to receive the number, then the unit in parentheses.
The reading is -8 (°C)
